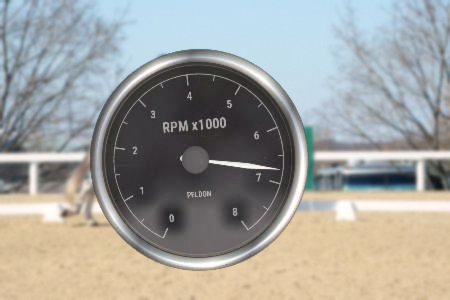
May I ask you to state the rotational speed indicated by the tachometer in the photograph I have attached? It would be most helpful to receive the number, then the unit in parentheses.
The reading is 6750 (rpm)
